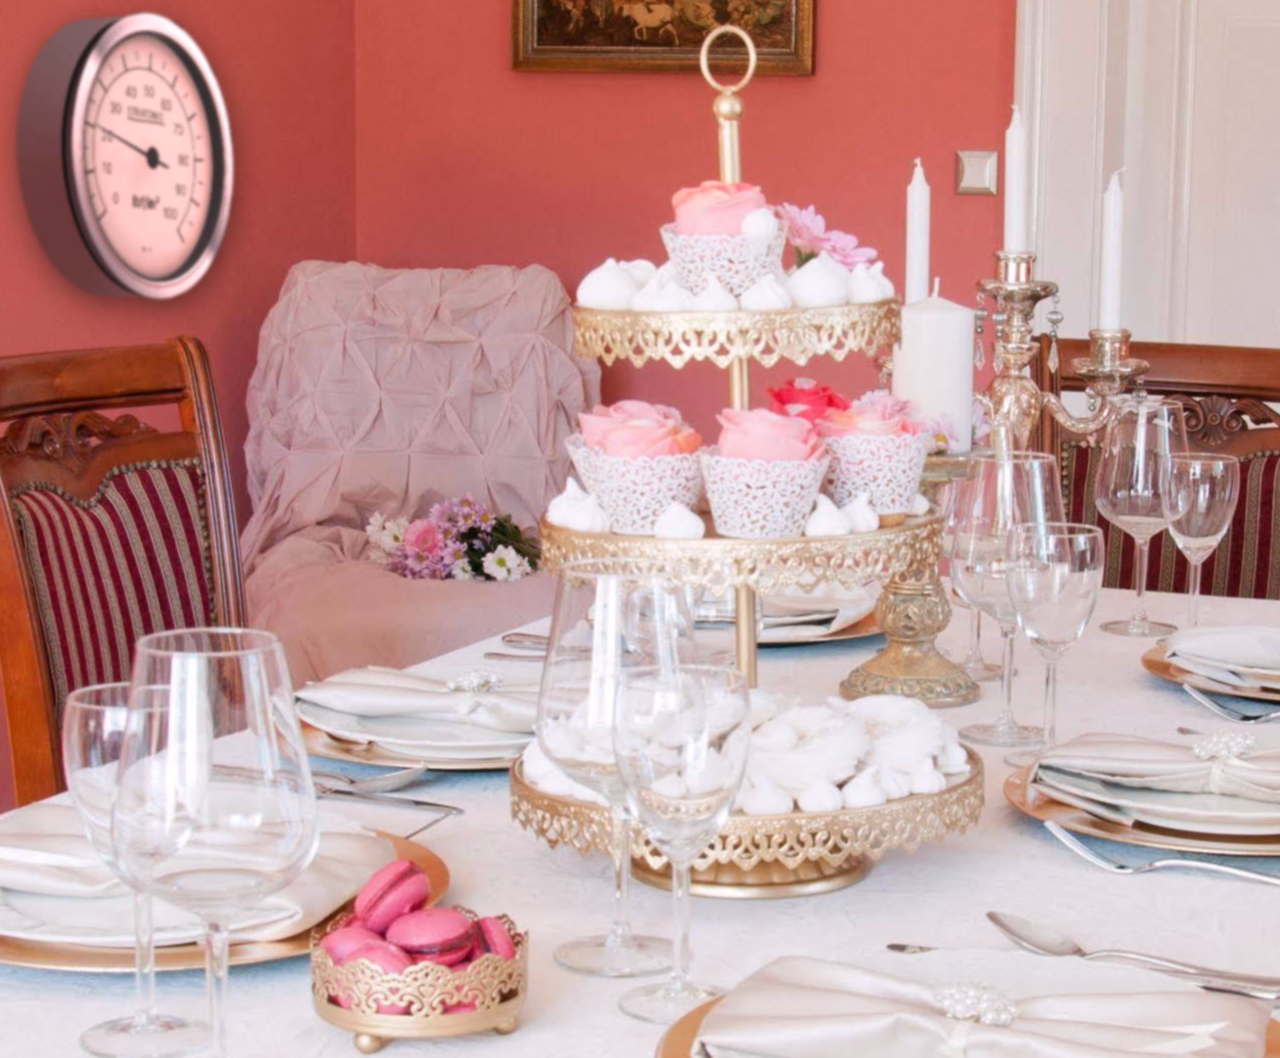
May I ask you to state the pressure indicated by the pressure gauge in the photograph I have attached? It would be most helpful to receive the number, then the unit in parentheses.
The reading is 20 (psi)
